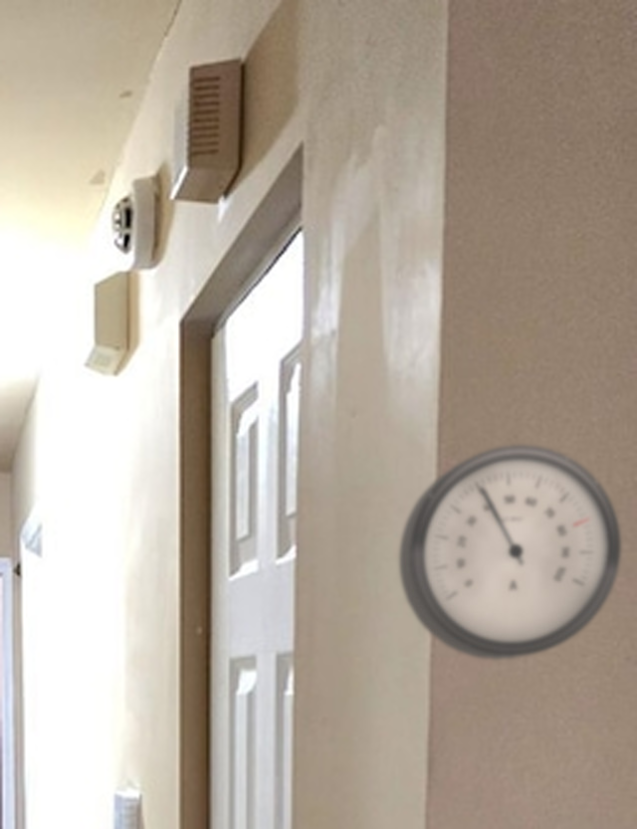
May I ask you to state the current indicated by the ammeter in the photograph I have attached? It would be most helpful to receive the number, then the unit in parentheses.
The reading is 40 (A)
